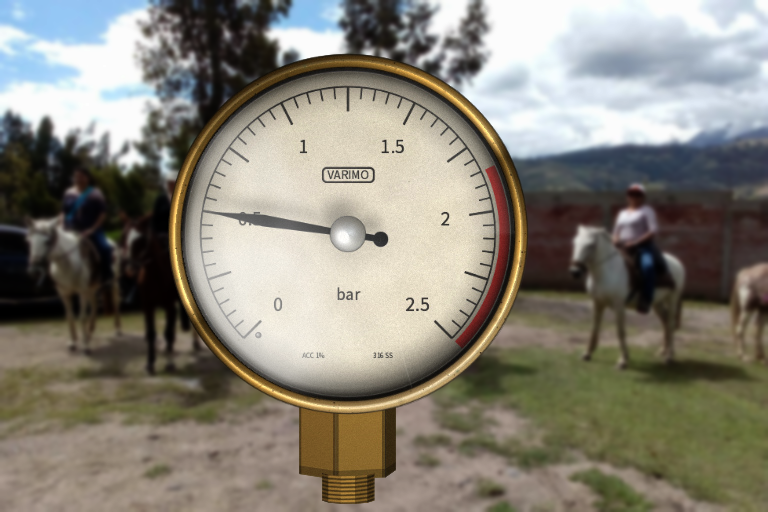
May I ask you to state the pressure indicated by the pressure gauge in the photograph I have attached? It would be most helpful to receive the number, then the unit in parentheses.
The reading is 0.5 (bar)
